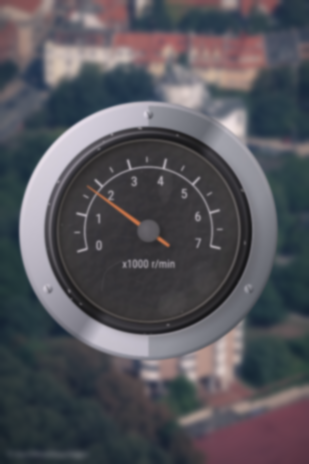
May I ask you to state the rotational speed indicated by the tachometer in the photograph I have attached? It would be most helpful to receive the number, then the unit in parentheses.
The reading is 1750 (rpm)
